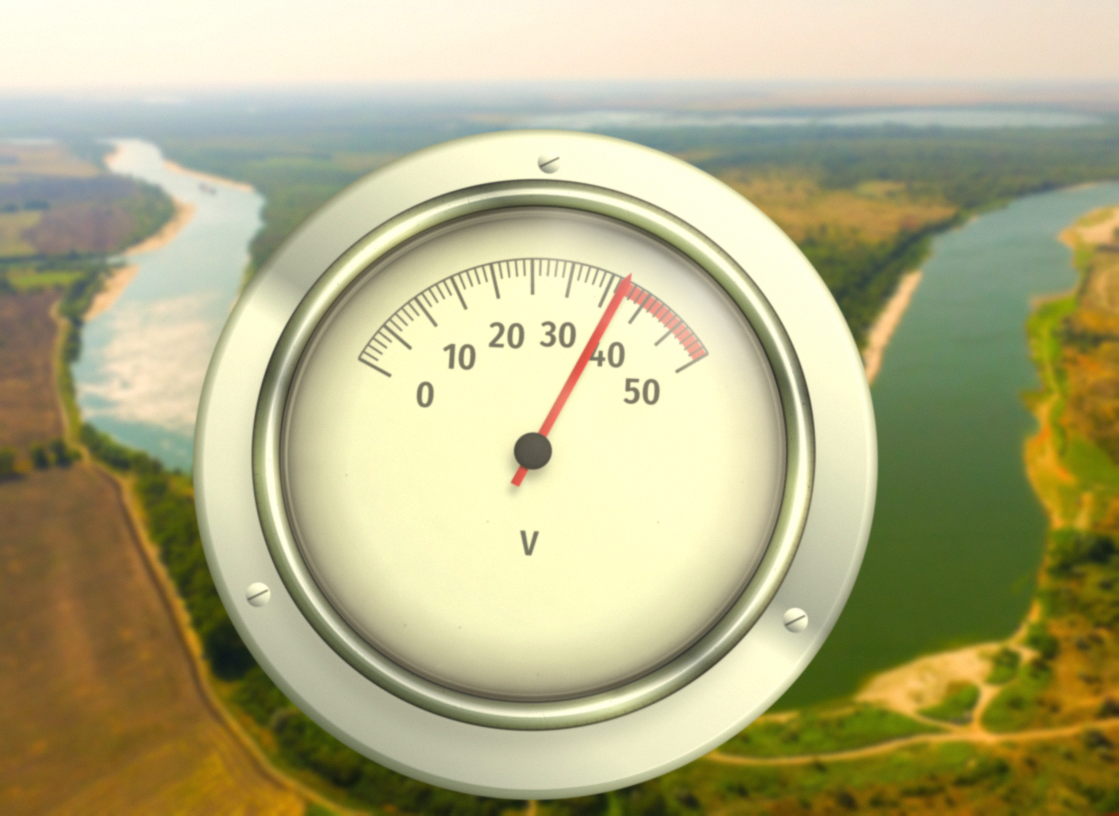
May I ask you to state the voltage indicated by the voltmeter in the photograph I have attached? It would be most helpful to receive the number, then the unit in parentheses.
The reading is 37 (V)
